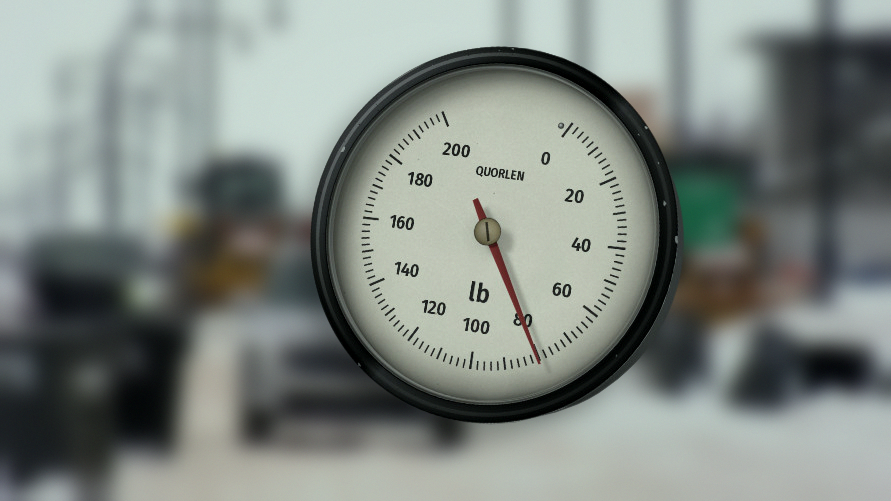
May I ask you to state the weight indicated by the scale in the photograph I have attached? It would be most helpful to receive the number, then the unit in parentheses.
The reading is 80 (lb)
